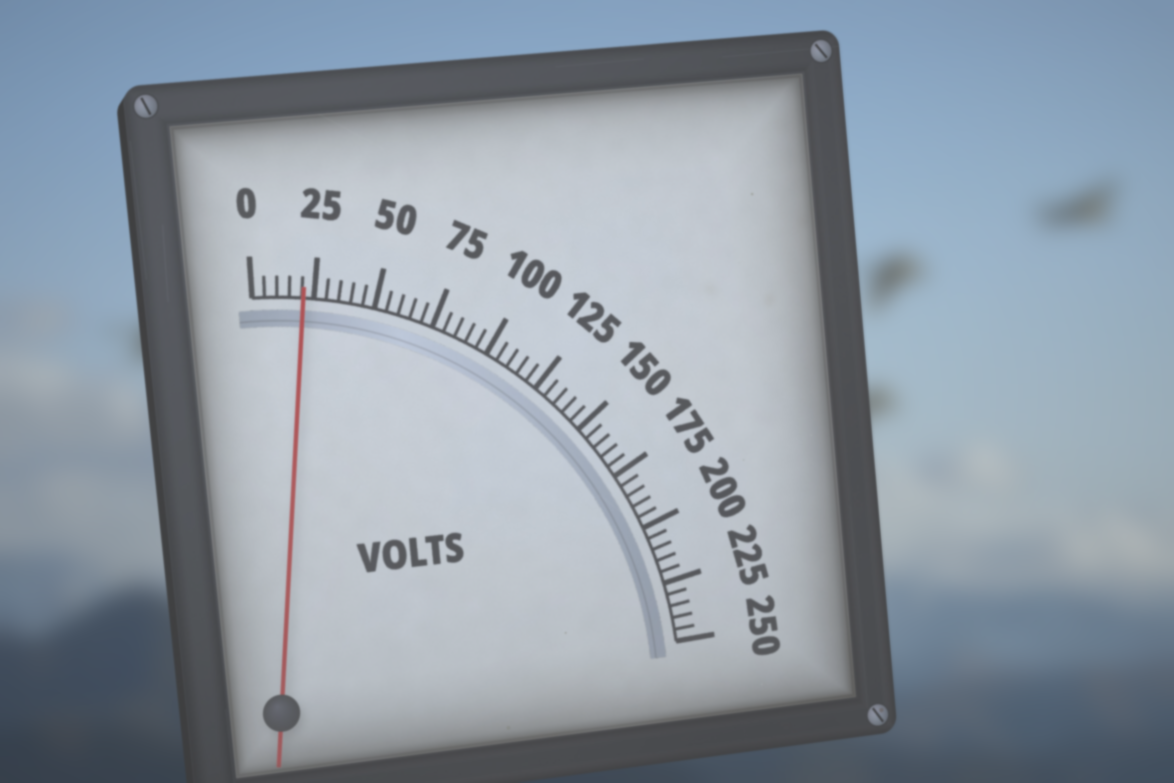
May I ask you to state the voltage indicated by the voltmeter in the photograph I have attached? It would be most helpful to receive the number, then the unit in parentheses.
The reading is 20 (V)
